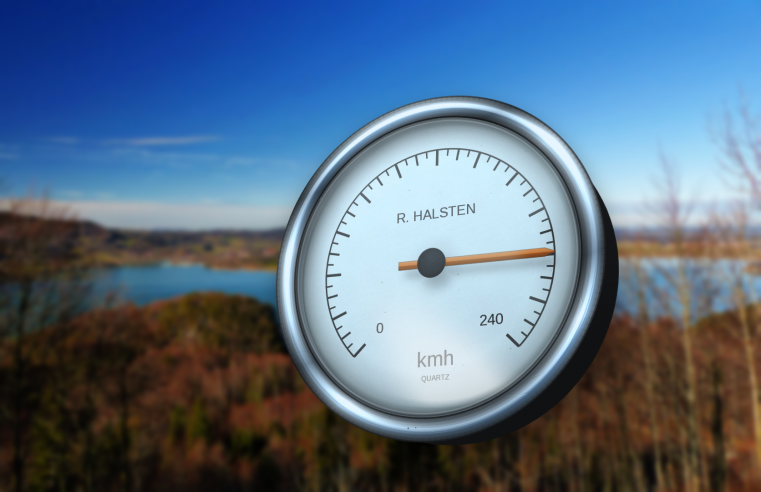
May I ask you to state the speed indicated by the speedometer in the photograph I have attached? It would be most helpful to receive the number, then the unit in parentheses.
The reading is 200 (km/h)
